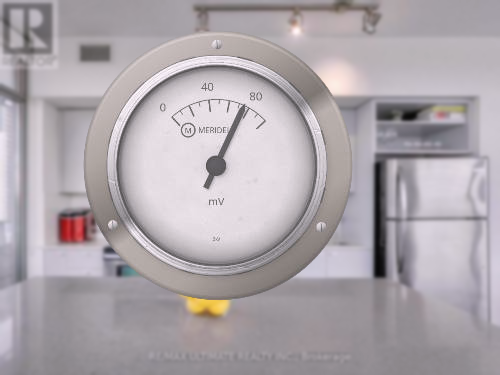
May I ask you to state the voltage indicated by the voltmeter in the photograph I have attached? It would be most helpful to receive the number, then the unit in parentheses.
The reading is 75 (mV)
